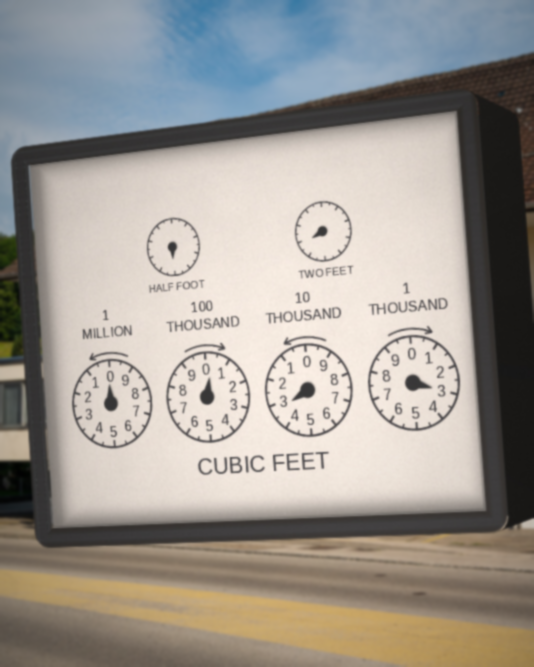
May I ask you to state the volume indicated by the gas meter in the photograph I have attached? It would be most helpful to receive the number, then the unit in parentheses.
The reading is 3300 (ft³)
